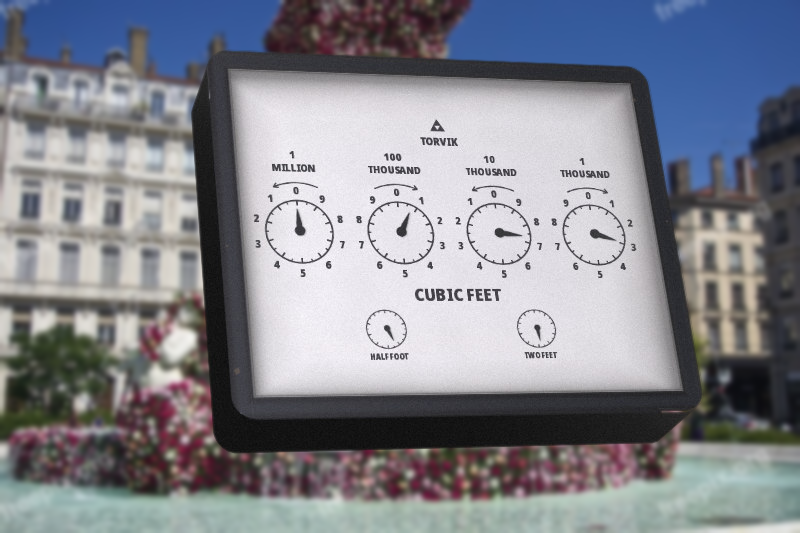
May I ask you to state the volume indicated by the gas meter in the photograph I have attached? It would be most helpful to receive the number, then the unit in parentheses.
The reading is 7300 (ft³)
